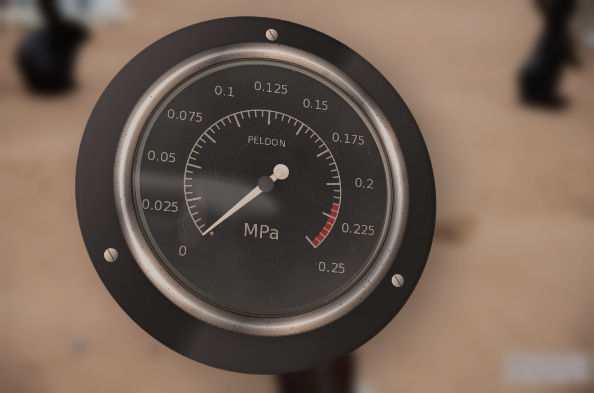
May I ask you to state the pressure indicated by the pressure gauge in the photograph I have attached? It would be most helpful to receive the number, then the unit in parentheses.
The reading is 0 (MPa)
